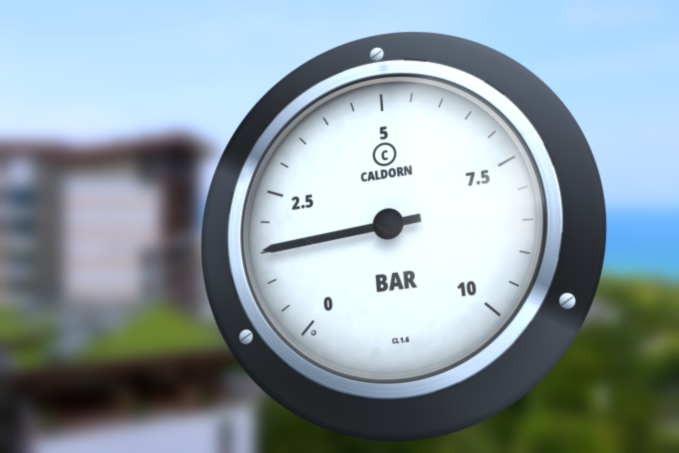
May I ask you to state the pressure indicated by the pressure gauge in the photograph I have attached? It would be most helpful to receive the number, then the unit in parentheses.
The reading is 1.5 (bar)
